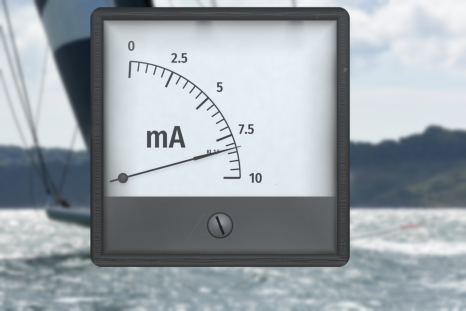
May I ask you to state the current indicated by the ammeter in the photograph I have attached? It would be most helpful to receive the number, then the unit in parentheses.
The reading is 8.25 (mA)
